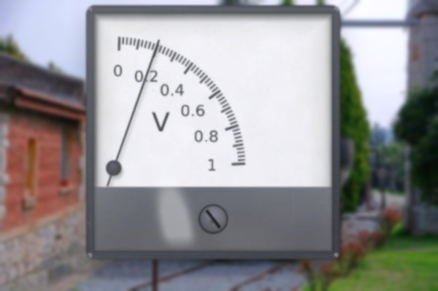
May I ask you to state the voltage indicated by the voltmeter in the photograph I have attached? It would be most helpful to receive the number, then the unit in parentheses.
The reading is 0.2 (V)
